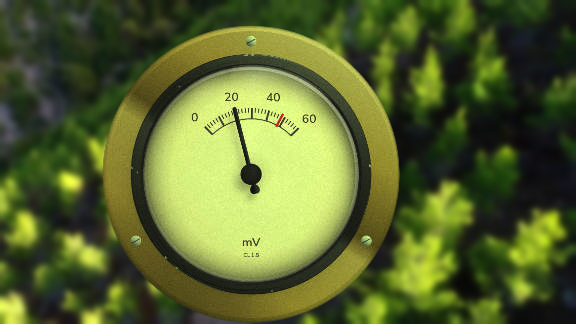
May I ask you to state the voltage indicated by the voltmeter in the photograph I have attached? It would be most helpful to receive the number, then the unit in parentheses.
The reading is 20 (mV)
